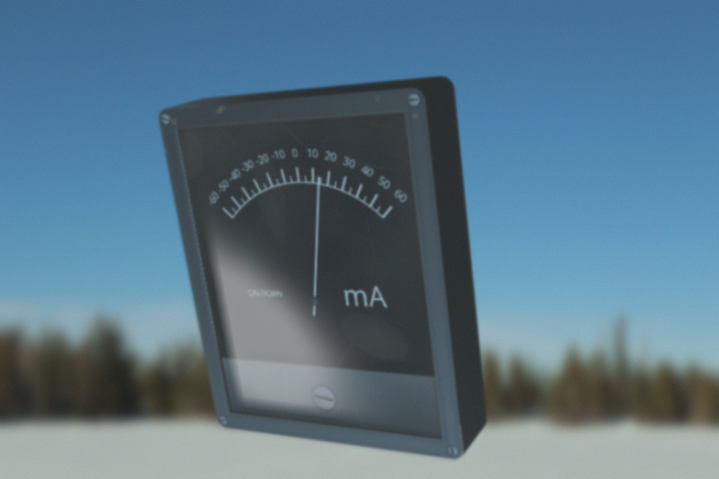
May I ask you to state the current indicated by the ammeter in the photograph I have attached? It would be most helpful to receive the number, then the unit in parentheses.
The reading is 15 (mA)
